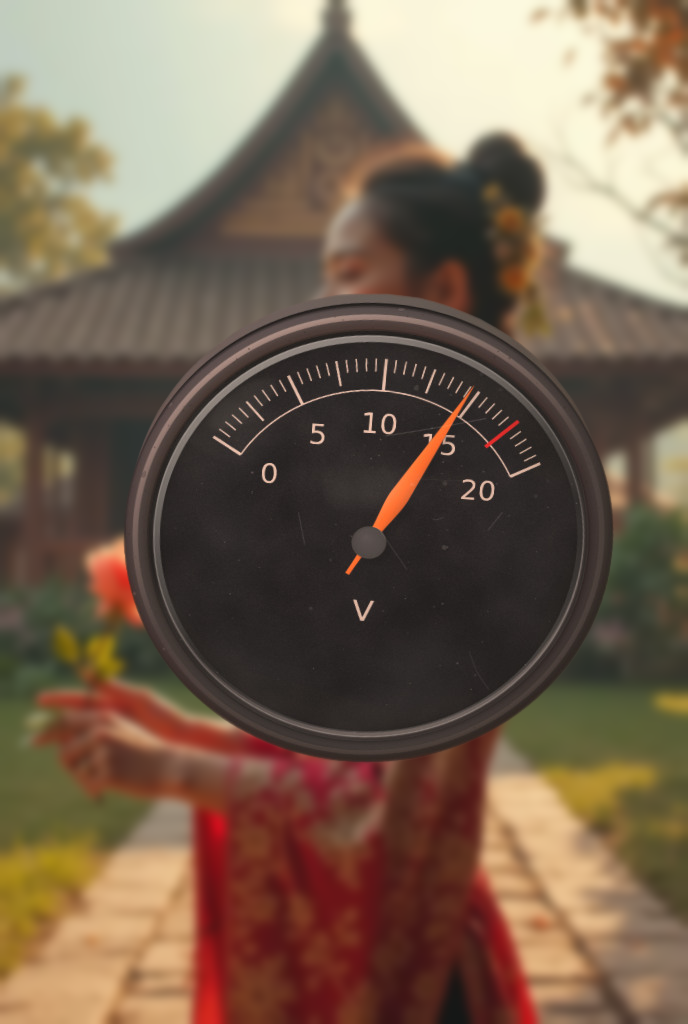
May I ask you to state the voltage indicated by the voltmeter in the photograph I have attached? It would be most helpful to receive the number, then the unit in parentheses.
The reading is 14.5 (V)
